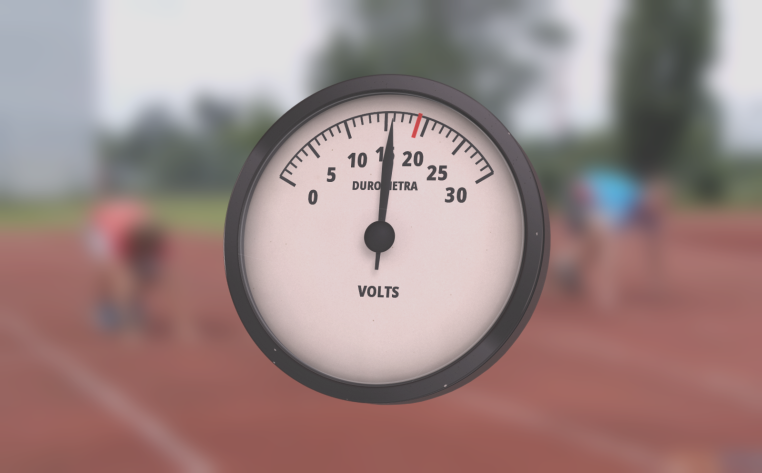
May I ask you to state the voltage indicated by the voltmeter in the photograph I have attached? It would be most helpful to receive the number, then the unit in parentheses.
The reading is 16 (V)
